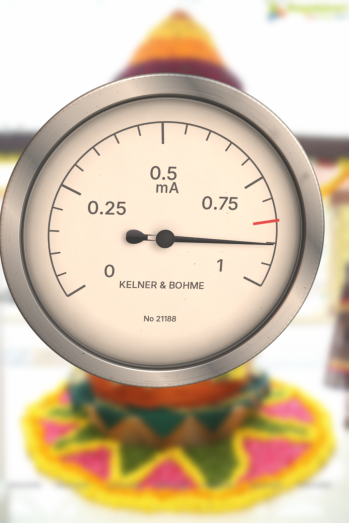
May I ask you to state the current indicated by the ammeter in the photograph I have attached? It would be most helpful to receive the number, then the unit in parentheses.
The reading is 0.9 (mA)
